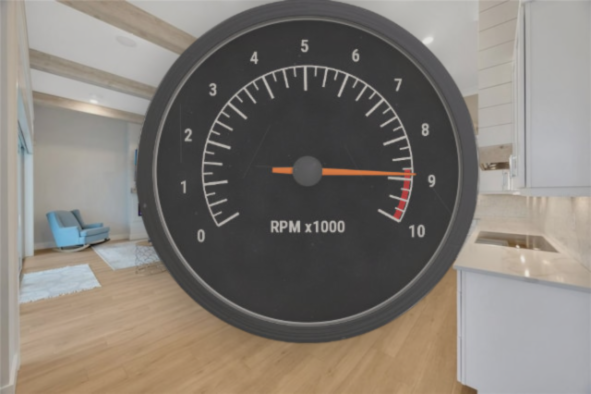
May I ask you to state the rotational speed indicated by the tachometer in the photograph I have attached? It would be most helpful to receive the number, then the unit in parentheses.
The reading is 8875 (rpm)
